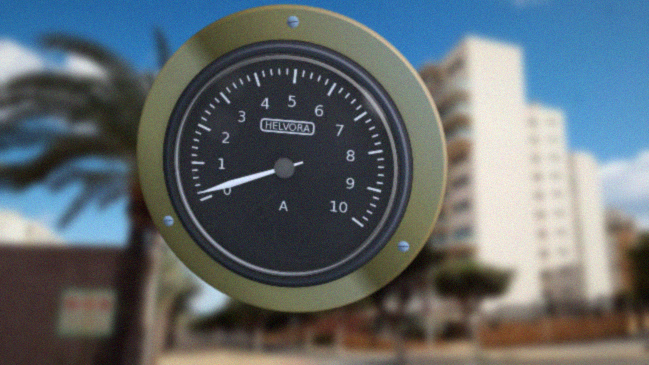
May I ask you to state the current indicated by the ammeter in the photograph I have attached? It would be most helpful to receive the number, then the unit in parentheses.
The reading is 0.2 (A)
